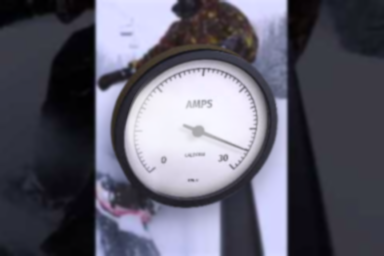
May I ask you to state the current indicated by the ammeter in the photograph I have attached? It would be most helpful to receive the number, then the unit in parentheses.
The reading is 27.5 (A)
